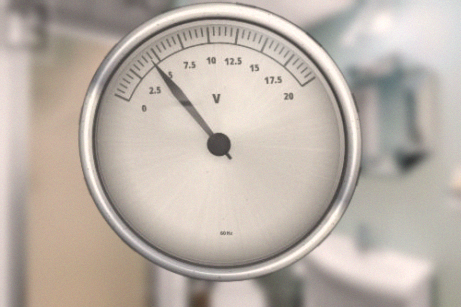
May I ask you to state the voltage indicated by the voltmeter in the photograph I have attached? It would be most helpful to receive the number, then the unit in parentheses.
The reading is 4.5 (V)
